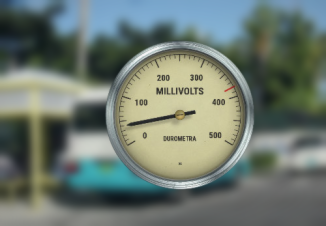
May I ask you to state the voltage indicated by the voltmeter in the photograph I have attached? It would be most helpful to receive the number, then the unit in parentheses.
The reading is 40 (mV)
